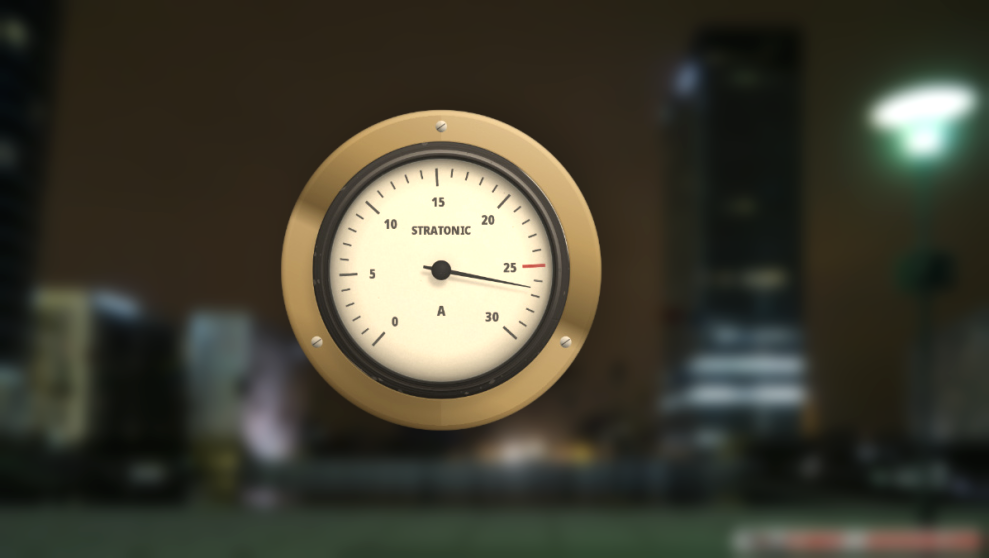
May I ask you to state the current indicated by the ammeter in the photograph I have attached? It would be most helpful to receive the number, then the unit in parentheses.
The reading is 26.5 (A)
